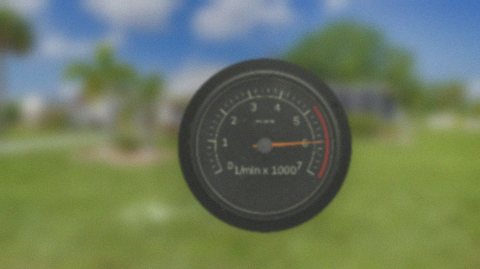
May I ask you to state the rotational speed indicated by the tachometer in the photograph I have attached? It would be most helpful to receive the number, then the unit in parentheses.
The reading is 6000 (rpm)
